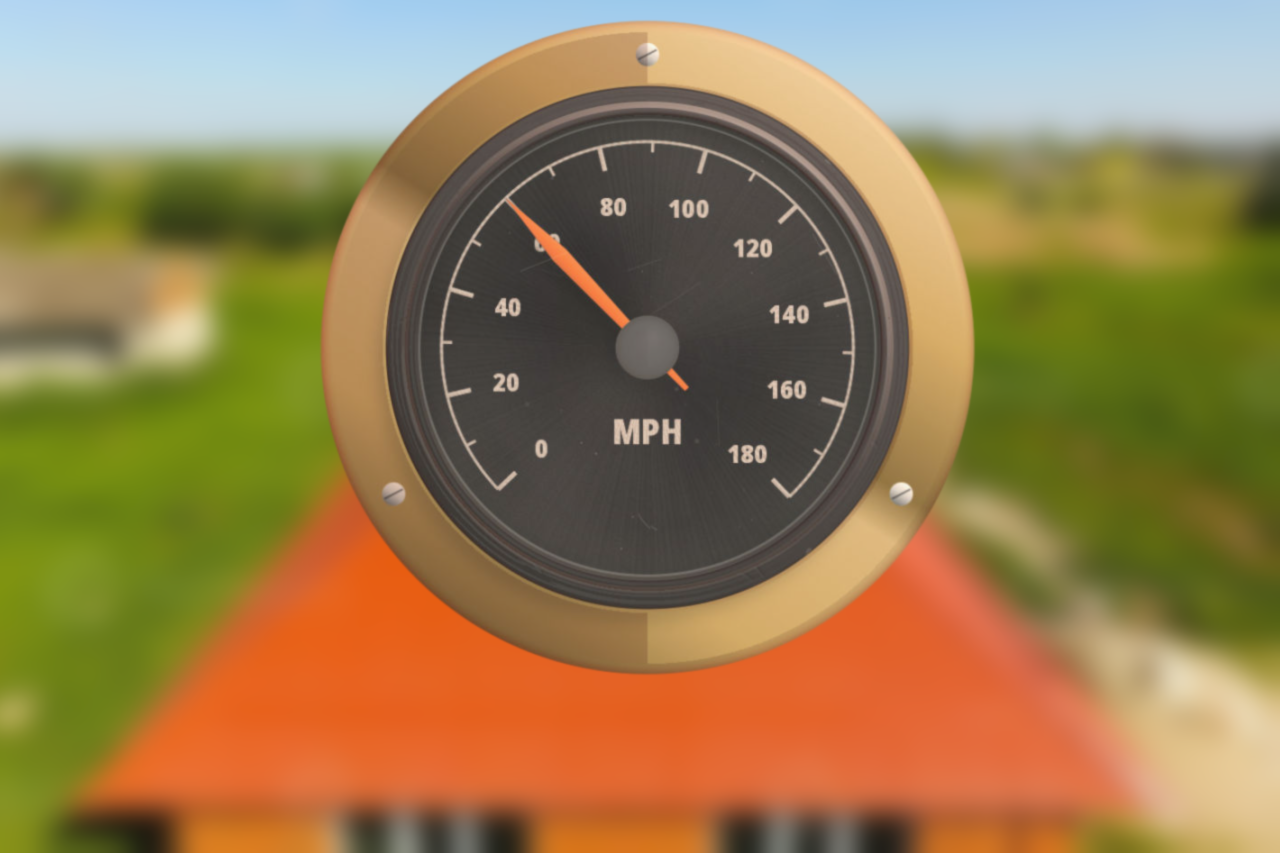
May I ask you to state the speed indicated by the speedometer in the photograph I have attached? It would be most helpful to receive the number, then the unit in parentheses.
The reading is 60 (mph)
